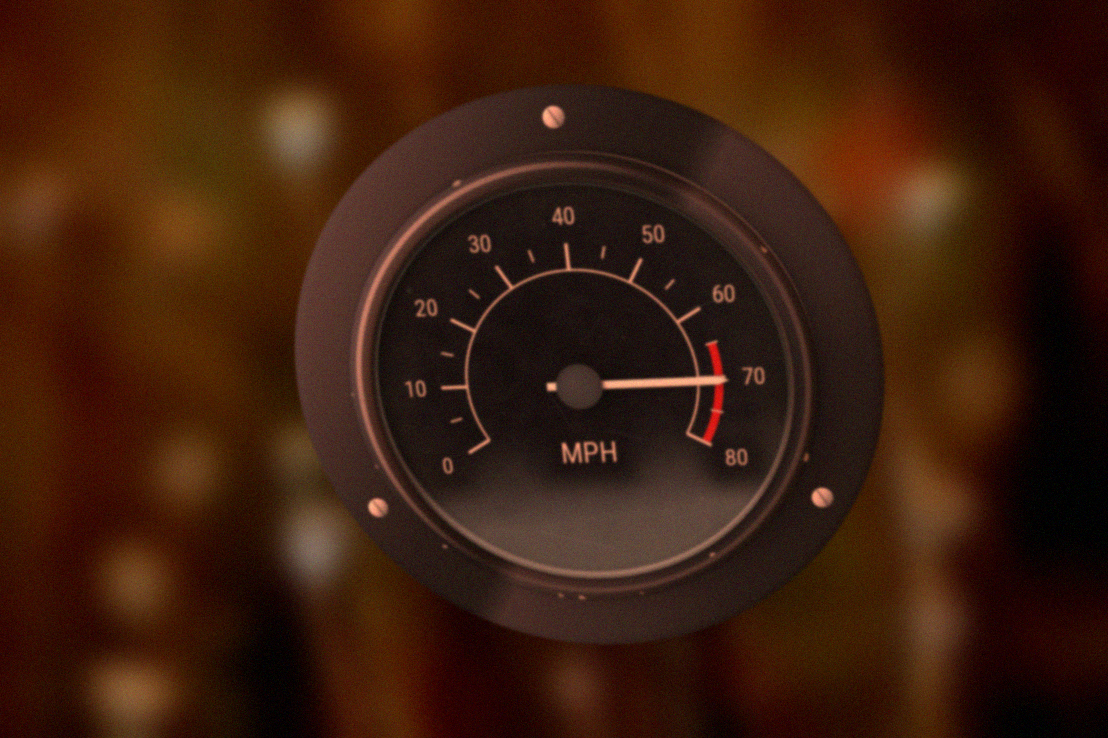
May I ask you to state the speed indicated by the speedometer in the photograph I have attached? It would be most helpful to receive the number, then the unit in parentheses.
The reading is 70 (mph)
